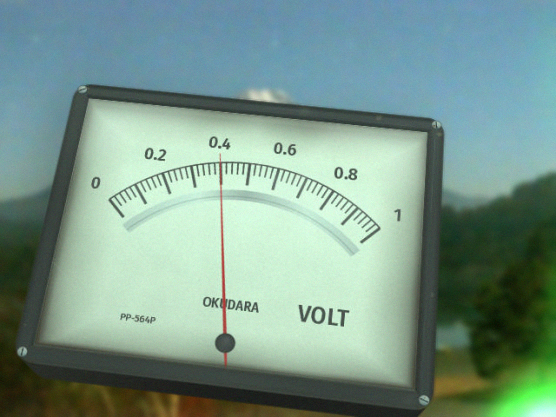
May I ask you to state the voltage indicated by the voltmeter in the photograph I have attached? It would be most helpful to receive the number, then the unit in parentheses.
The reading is 0.4 (V)
